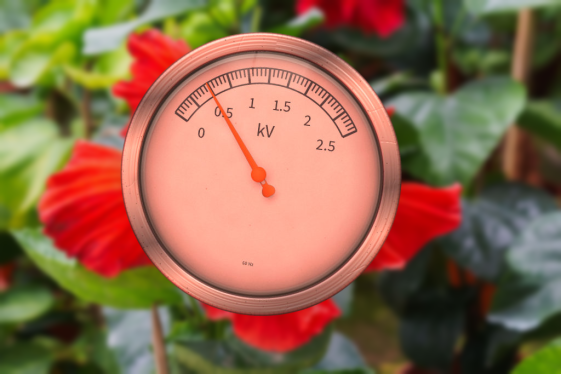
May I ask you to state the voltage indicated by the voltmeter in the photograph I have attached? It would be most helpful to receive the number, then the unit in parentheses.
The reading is 0.5 (kV)
